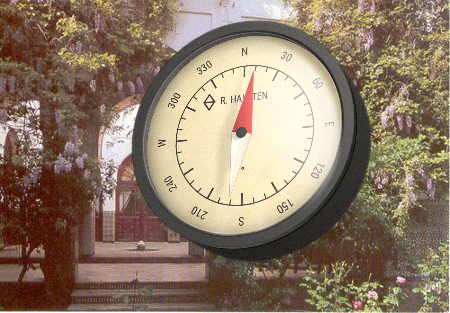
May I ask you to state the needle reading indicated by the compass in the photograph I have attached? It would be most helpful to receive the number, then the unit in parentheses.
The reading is 10 (°)
